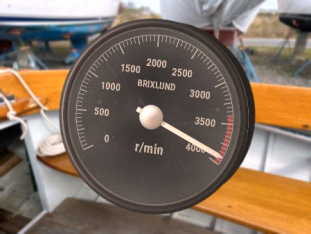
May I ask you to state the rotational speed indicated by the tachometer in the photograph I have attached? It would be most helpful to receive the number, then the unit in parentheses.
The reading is 3900 (rpm)
